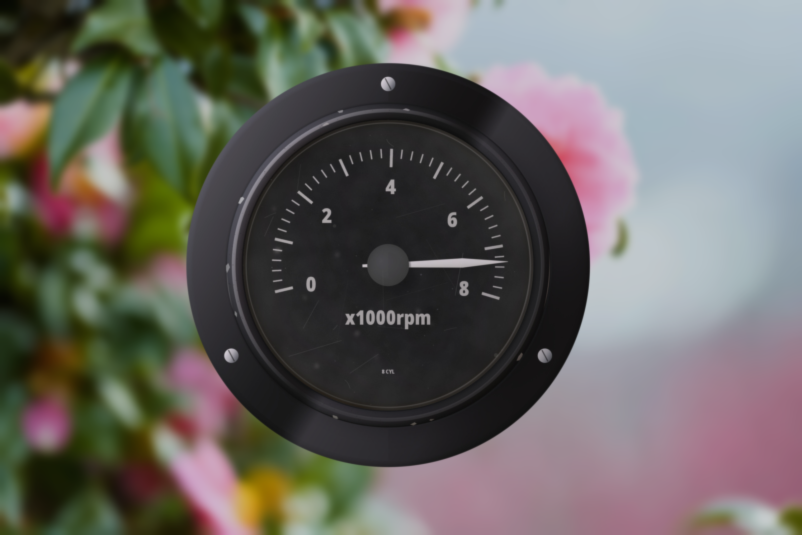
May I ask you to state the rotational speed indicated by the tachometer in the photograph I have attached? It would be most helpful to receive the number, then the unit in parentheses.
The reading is 7300 (rpm)
